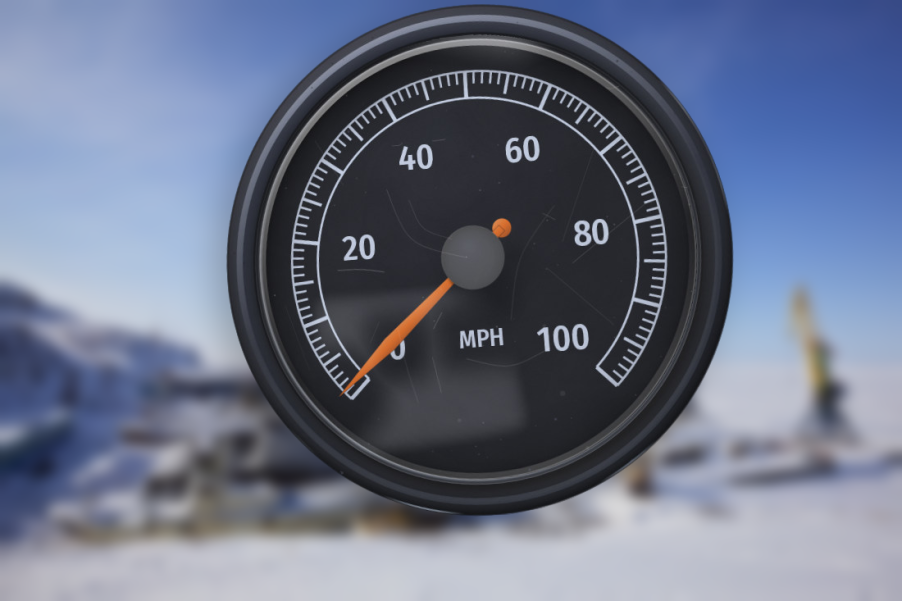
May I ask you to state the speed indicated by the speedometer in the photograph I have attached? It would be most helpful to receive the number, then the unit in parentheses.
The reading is 1 (mph)
